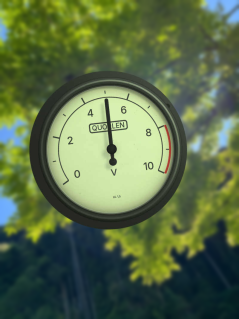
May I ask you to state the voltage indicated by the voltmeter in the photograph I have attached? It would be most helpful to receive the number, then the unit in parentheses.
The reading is 5 (V)
